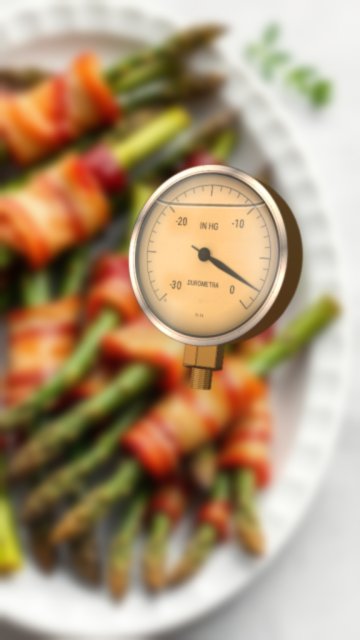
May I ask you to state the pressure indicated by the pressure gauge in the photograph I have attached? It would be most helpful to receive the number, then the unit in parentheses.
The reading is -2 (inHg)
